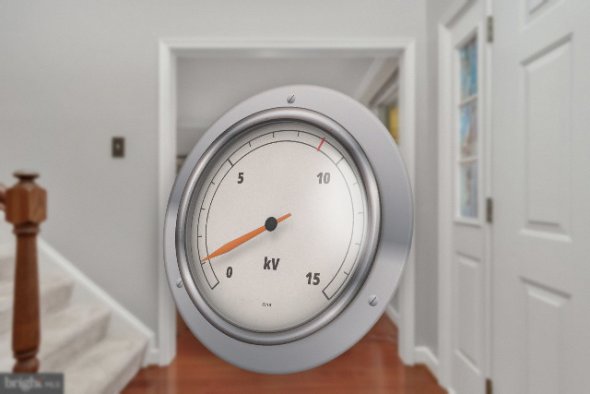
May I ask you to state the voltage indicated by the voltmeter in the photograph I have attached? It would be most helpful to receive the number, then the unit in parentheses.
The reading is 1 (kV)
